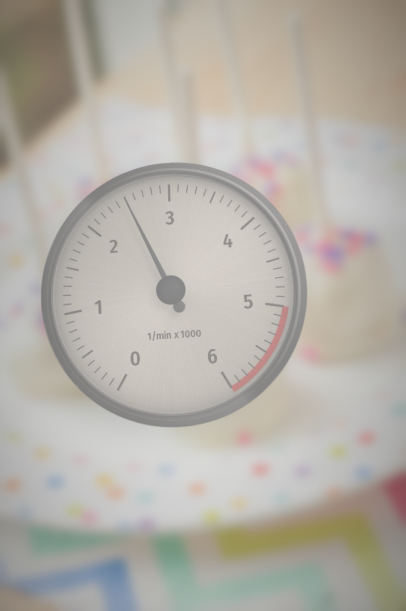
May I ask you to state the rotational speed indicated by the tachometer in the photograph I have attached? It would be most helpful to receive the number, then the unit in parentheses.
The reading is 2500 (rpm)
